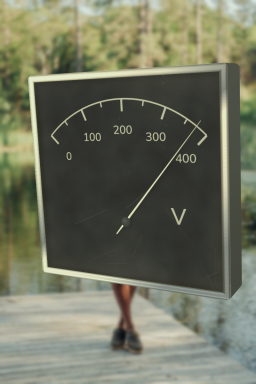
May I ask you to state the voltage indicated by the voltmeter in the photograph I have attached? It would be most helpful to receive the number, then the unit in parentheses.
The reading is 375 (V)
